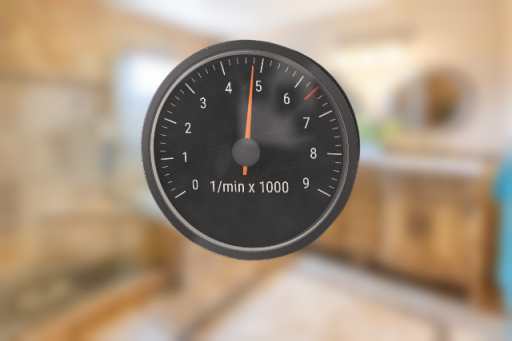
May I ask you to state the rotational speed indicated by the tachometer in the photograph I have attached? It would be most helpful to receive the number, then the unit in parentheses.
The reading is 4800 (rpm)
